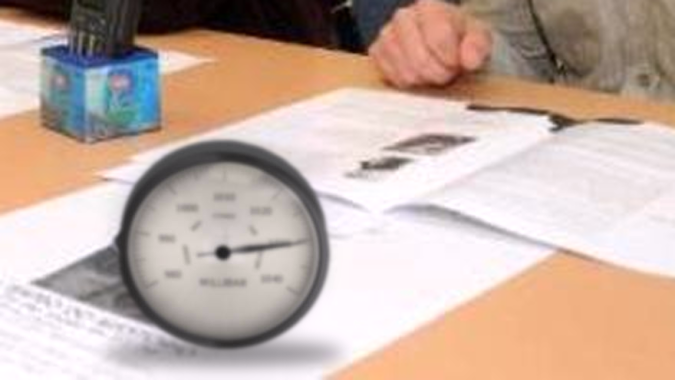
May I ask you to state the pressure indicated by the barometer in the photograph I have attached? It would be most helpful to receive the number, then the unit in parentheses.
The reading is 1030 (mbar)
